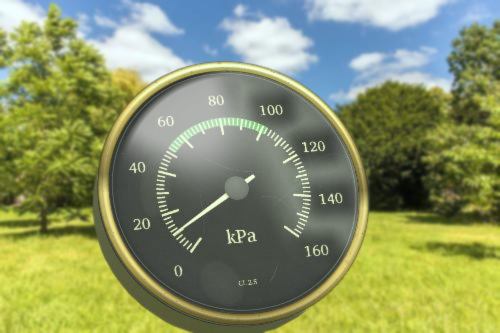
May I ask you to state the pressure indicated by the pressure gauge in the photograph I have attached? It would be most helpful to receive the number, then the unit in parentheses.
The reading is 10 (kPa)
